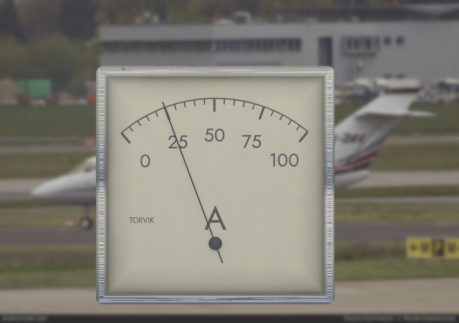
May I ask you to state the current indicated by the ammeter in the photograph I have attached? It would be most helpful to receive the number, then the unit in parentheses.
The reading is 25 (A)
